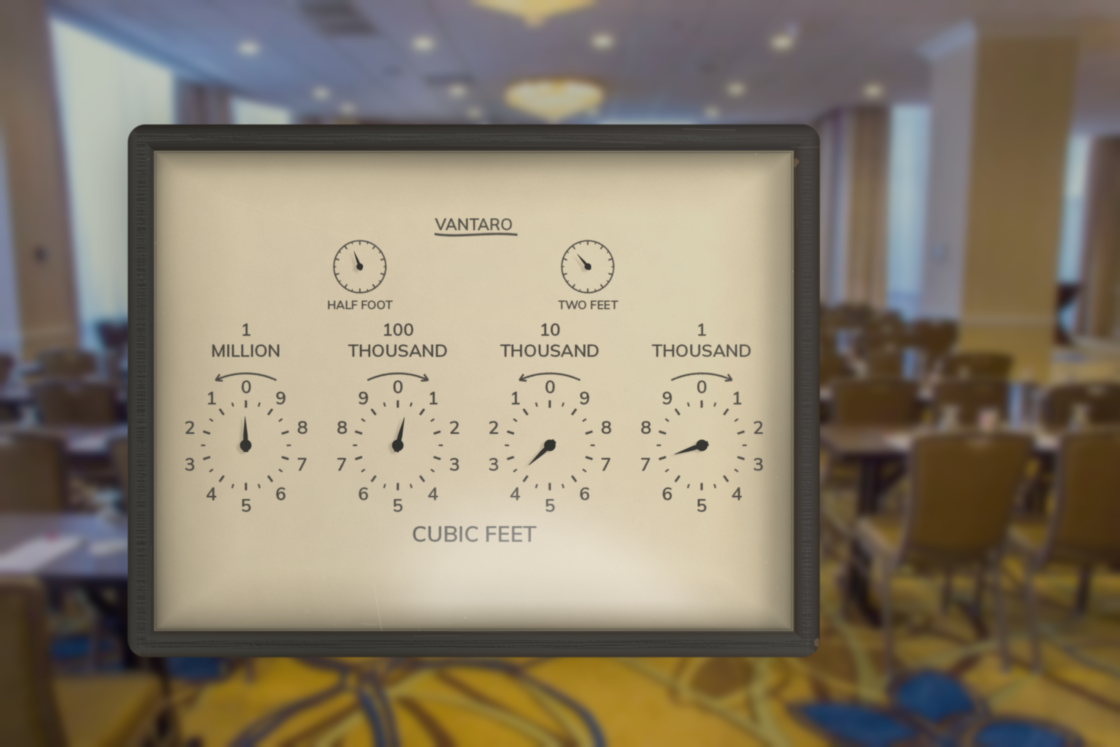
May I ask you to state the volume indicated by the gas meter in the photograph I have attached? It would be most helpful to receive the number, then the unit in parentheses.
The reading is 3700 (ft³)
